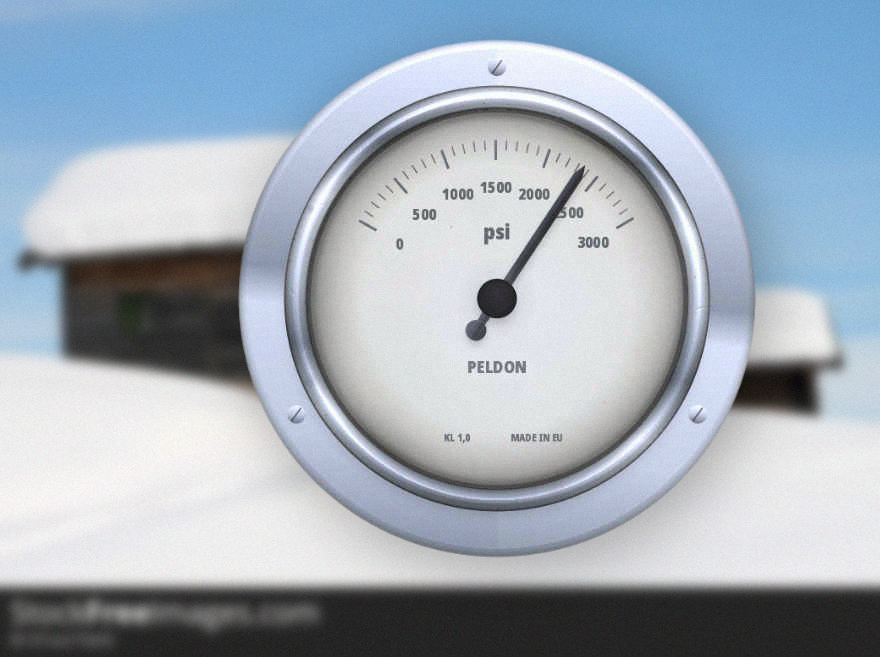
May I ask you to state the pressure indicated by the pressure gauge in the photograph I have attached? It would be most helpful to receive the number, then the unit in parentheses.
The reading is 2350 (psi)
